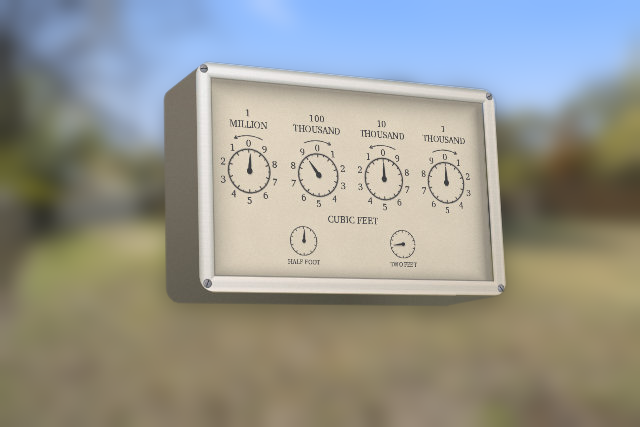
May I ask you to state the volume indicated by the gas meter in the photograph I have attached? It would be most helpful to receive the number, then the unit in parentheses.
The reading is 990000 (ft³)
